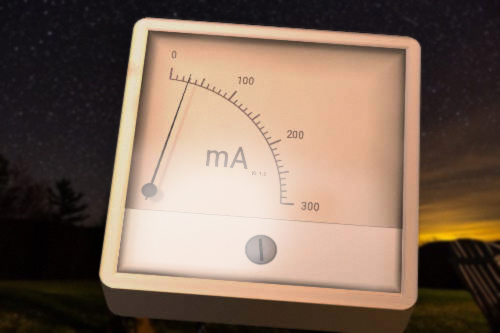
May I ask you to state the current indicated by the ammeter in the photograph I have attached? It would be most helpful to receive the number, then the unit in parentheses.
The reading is 30 (mA)
